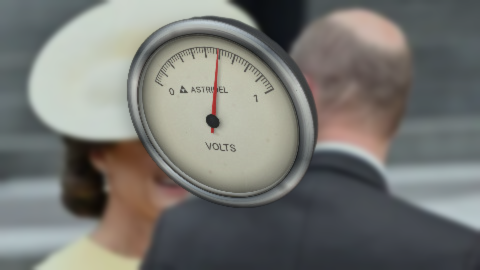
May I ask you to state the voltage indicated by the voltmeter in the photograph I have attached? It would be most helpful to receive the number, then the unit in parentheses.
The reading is 0.6 (V)
